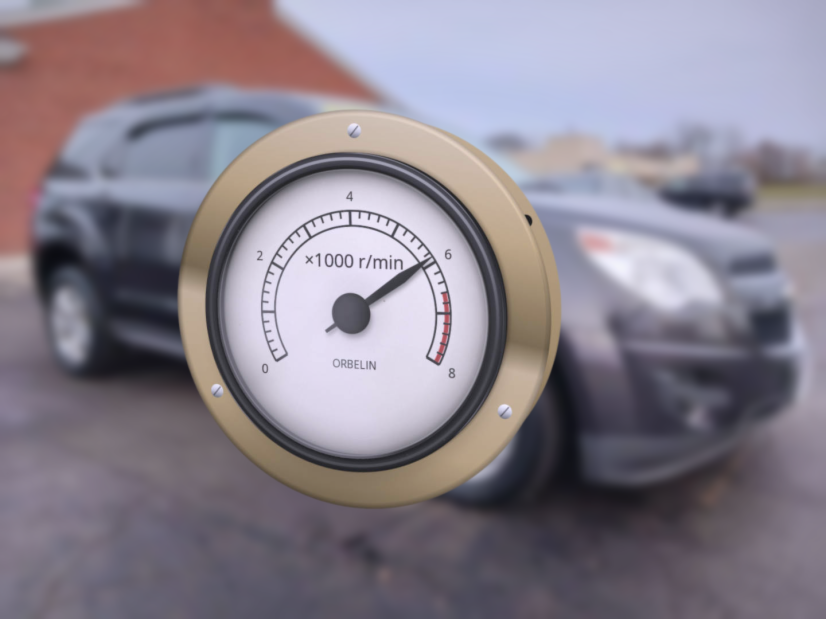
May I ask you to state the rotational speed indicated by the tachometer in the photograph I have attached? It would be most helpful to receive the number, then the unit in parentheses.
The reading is 5900 (rpm)
